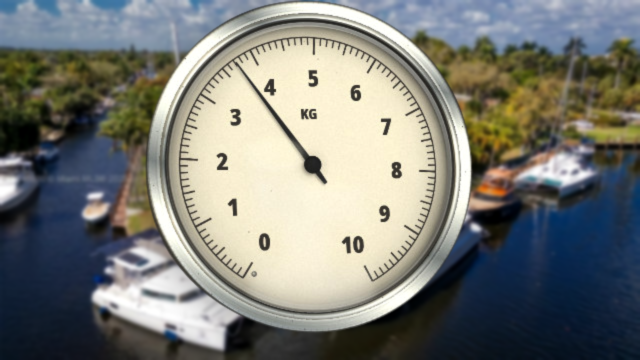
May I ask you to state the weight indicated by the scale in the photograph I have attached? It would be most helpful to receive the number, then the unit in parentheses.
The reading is 3.7 (kg)
